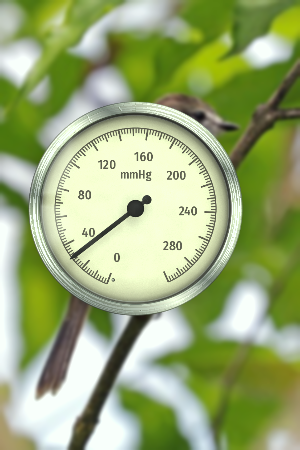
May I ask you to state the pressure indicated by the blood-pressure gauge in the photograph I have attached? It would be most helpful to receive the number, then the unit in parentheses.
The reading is 30 (mmHg)
